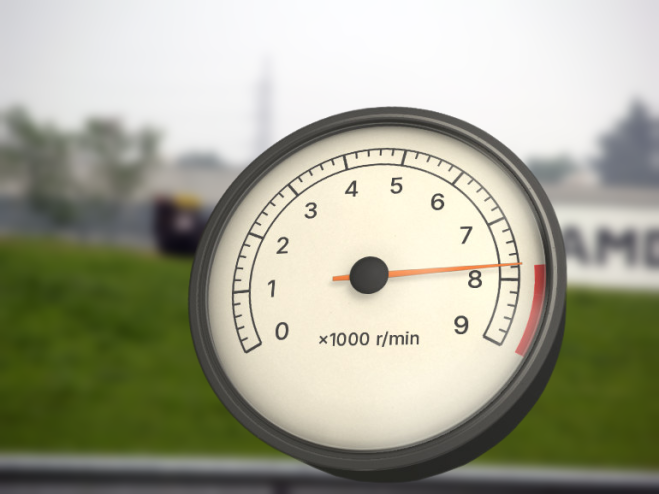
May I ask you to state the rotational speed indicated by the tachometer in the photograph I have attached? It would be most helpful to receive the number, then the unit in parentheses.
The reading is 7800 (rpm)
